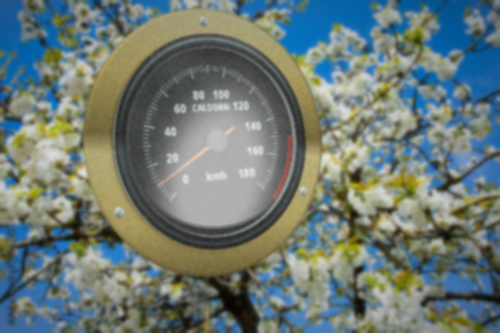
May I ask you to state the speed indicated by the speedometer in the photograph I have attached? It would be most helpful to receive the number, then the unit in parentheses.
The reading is 10 (km/h)
